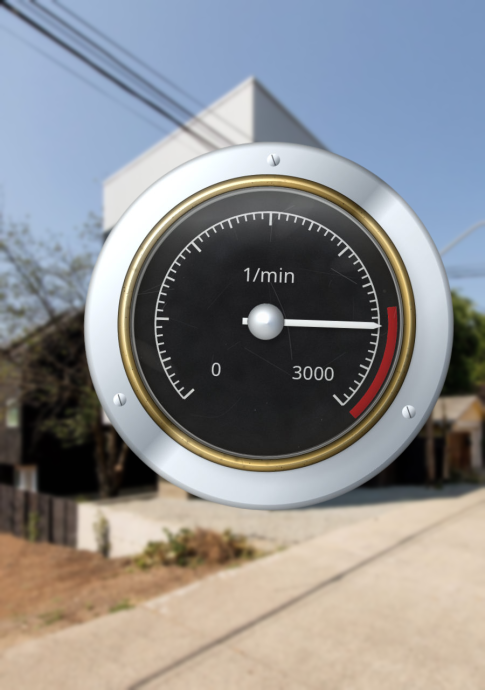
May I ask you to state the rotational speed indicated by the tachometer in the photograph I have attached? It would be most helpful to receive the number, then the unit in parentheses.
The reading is 2500 (rpm)
